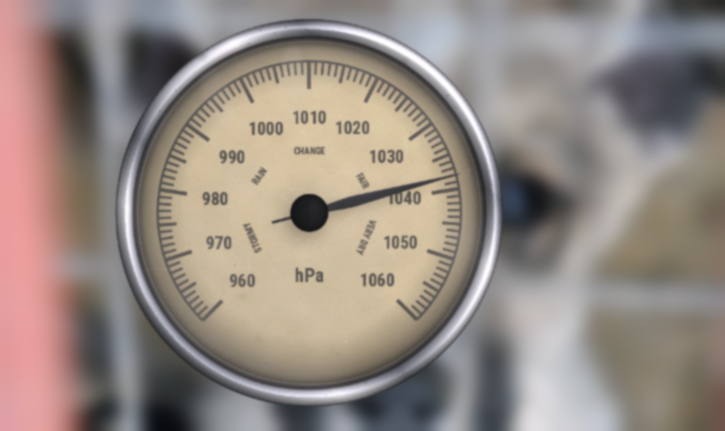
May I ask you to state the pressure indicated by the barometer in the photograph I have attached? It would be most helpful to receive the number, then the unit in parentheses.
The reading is 1038 (hPa)
